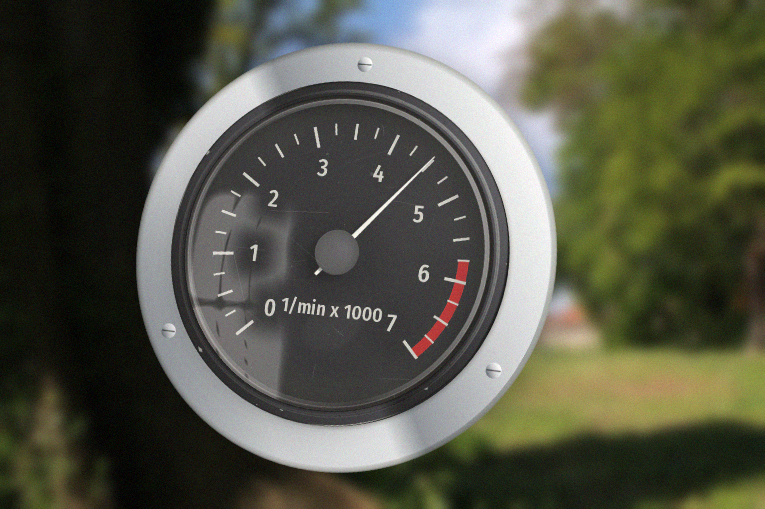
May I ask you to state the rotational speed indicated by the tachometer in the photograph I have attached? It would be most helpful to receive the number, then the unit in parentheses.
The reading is 4500 (rpm)
